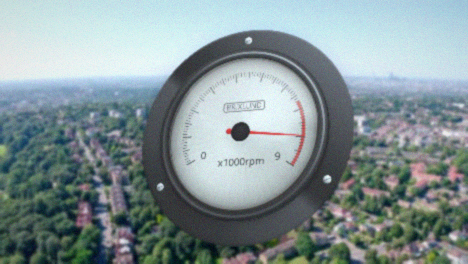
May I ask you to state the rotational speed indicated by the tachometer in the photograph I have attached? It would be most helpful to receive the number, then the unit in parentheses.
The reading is 8000 (rpm)
